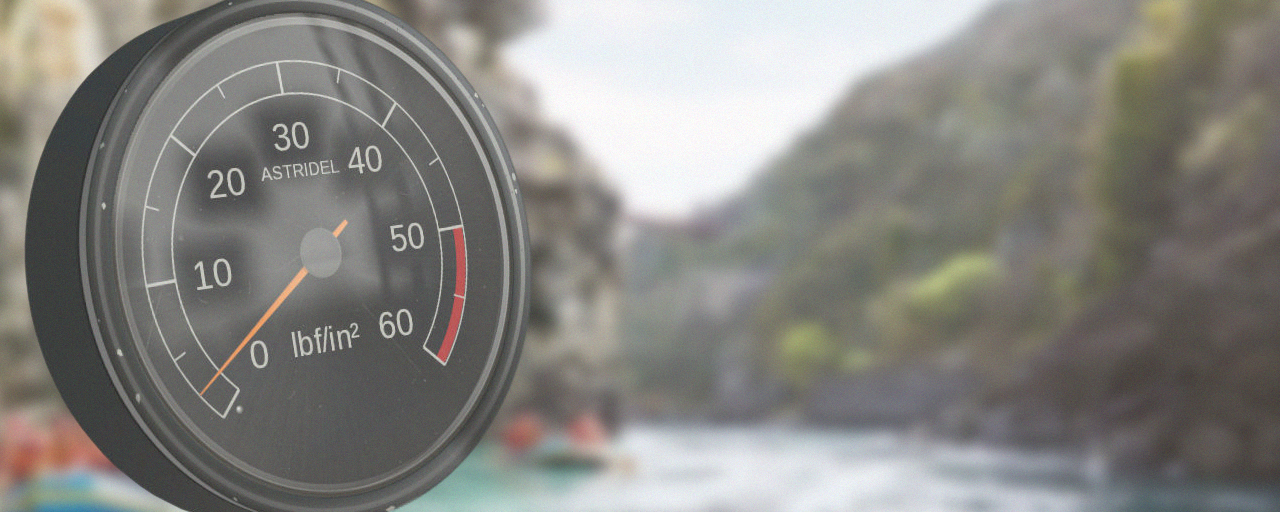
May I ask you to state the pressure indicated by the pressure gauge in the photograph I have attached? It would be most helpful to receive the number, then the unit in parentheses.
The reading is 2.5 (psi)
